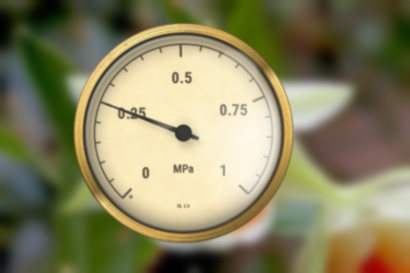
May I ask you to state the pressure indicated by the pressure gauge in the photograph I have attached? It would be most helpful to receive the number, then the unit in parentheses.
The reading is 0.25 (MPa)
